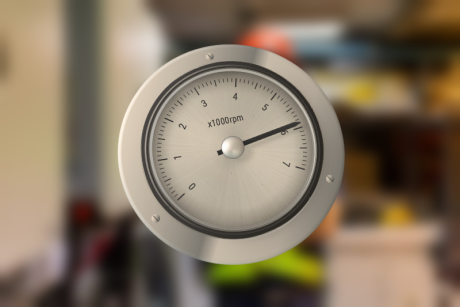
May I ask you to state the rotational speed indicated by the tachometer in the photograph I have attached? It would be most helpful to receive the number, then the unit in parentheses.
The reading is 5900 (rpm)
